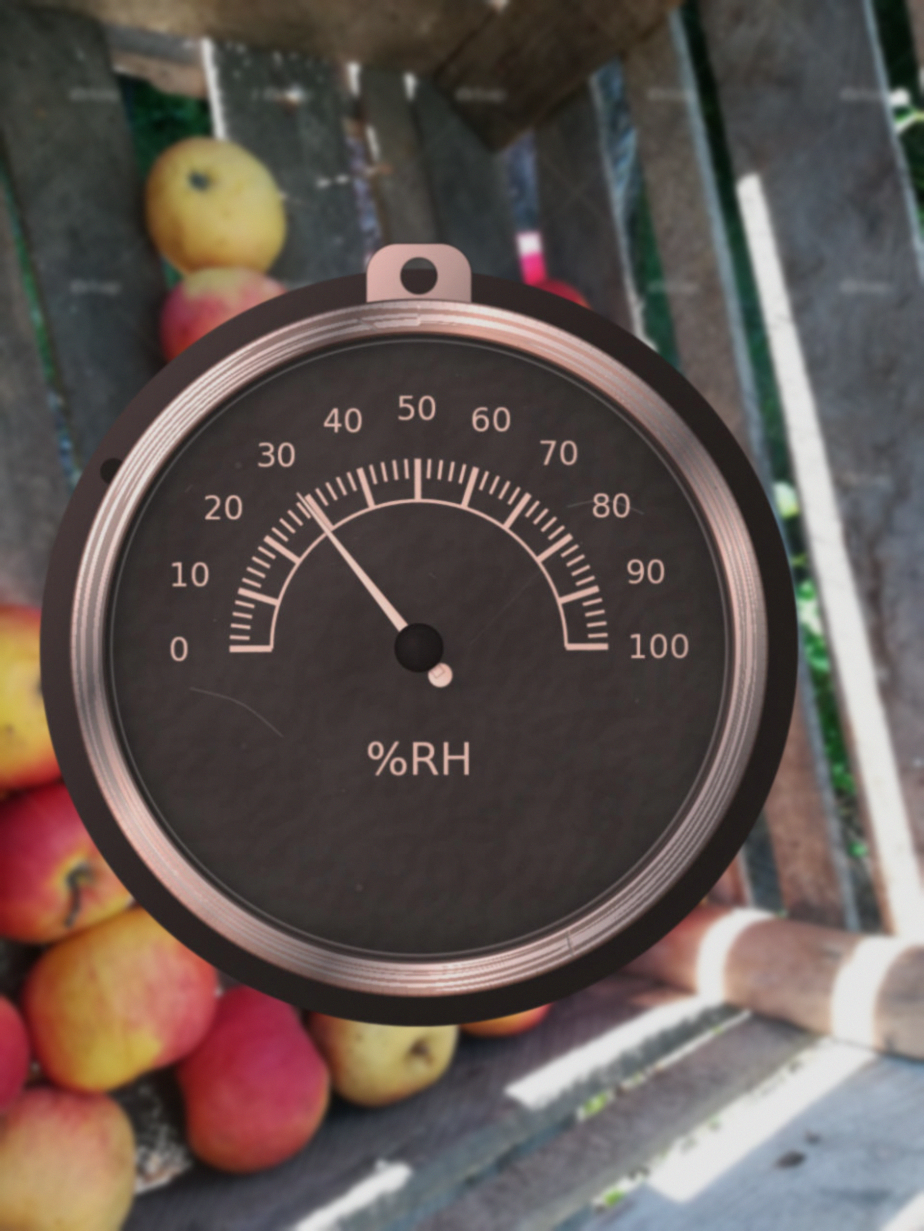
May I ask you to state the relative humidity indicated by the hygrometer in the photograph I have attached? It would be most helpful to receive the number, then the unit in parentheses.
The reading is 29 (%)
